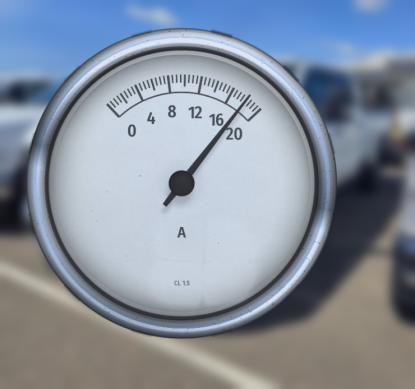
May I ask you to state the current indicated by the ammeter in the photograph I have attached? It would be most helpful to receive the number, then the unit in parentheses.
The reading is 18 (A)
